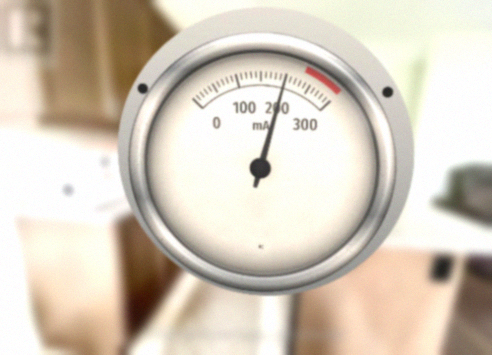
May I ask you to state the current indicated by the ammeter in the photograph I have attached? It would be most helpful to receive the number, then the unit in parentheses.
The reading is 200 (mA)
